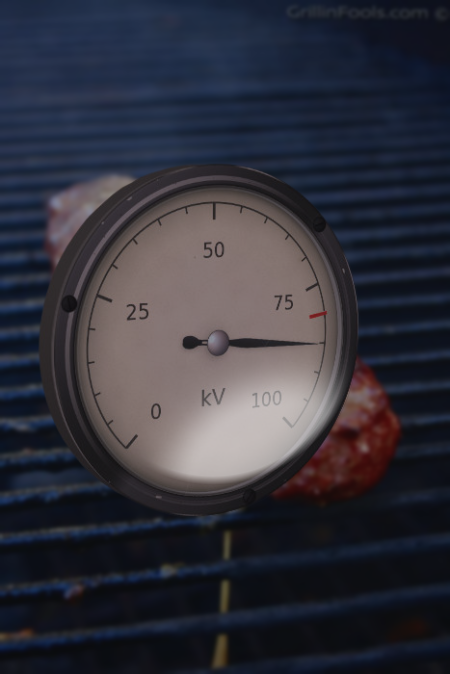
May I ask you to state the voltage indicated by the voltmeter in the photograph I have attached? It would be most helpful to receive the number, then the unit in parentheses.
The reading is 85 (kV)
